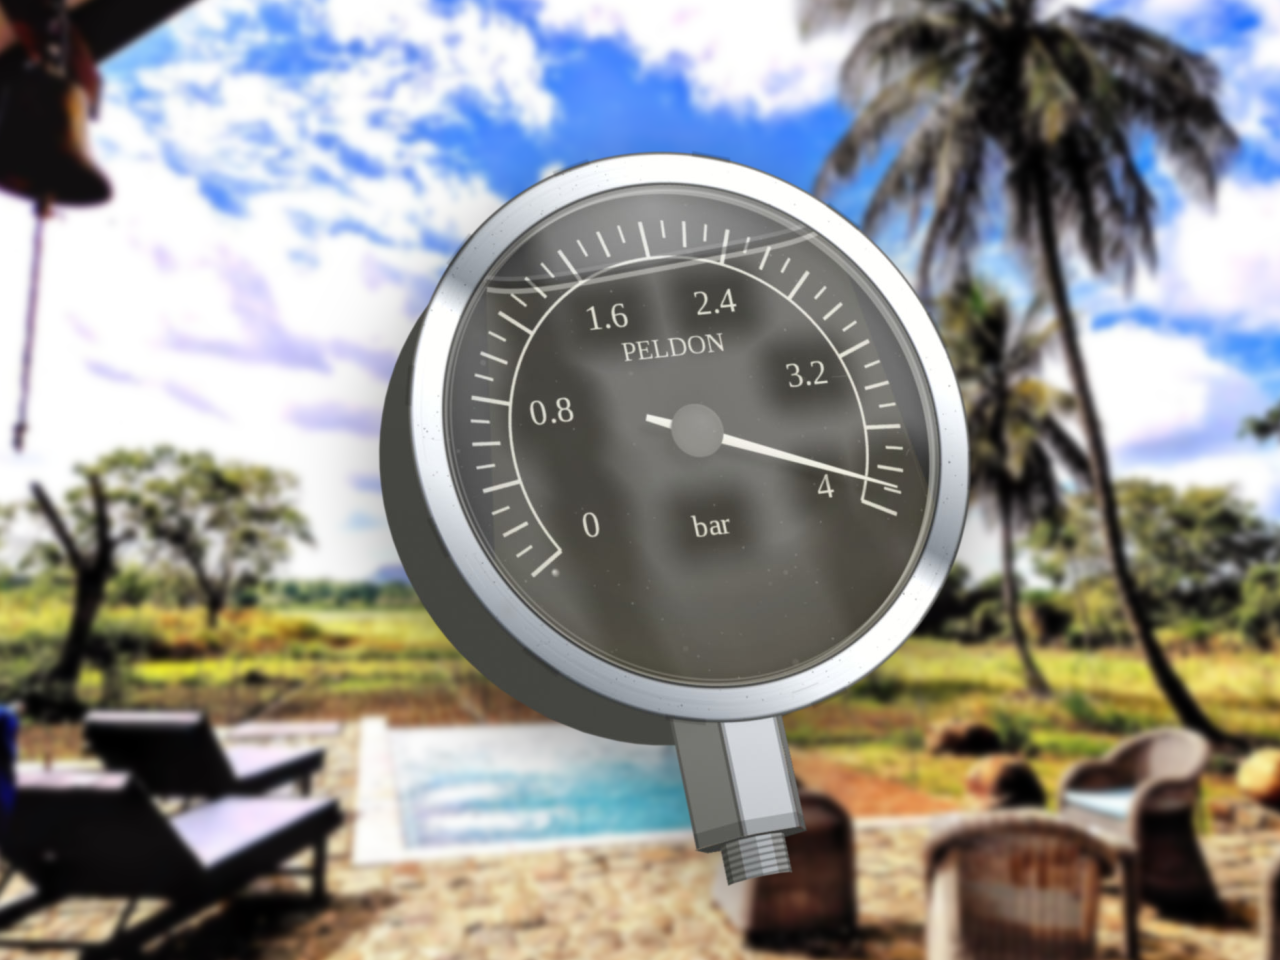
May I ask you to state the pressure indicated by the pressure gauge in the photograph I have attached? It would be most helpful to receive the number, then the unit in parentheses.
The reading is 3.9 (bar)
